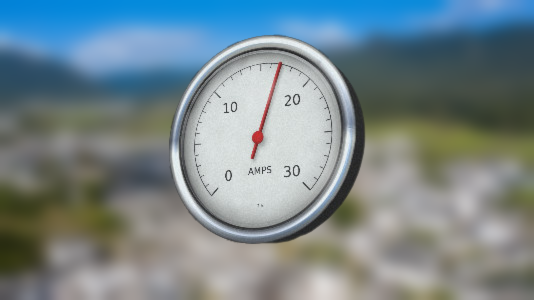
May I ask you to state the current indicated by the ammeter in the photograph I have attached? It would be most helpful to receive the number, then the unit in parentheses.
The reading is 17 (A)
